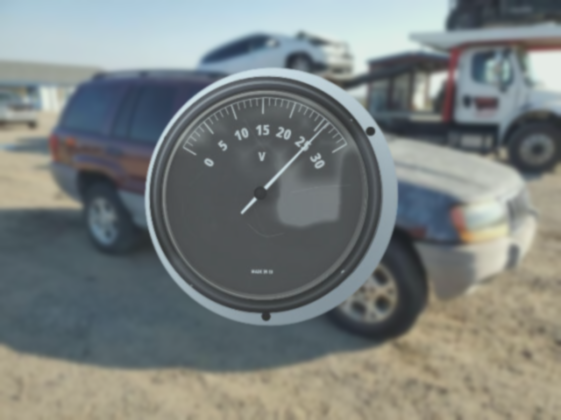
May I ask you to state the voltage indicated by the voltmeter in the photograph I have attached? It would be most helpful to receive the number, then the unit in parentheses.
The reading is 26 (V)
